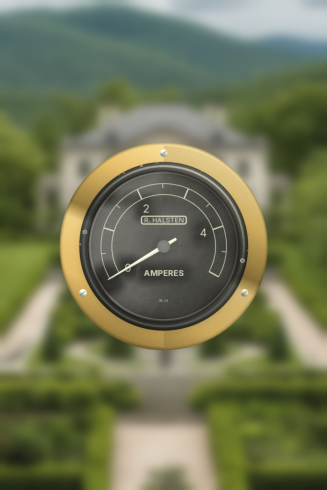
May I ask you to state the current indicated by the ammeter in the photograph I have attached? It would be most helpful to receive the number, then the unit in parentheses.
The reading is 0 (A)
